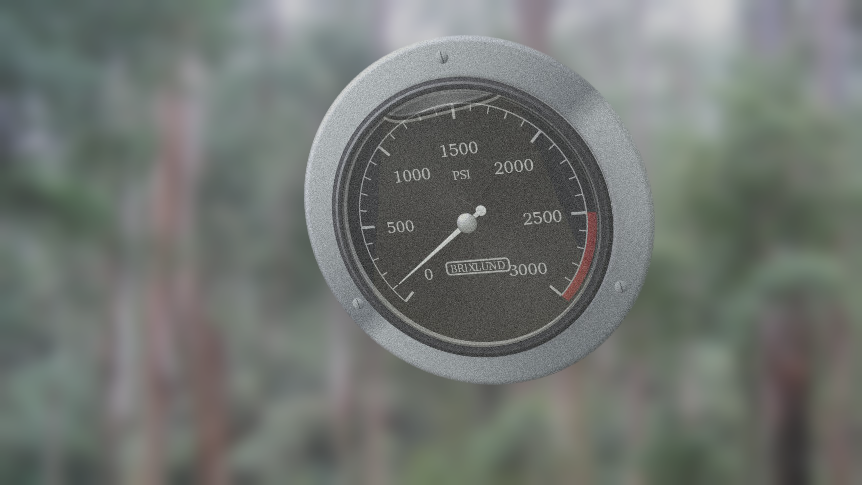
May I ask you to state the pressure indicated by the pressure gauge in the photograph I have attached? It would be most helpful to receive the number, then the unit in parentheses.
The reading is 100 (psi)
